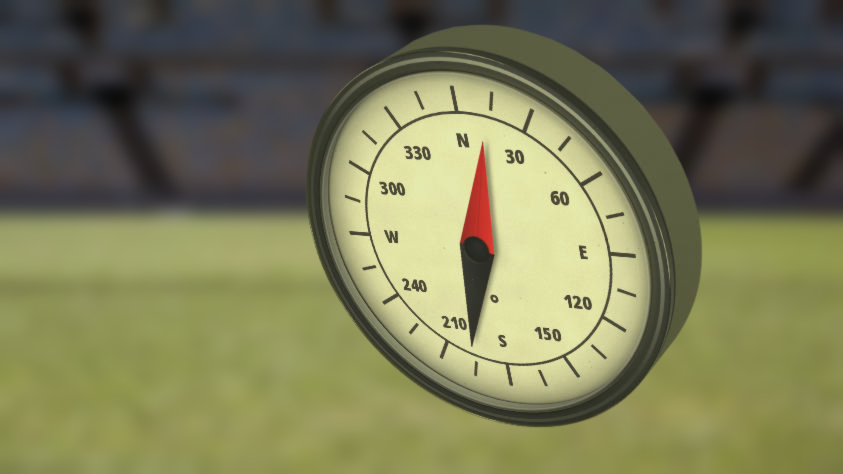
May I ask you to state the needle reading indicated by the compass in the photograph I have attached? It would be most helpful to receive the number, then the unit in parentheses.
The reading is 15 (°)
